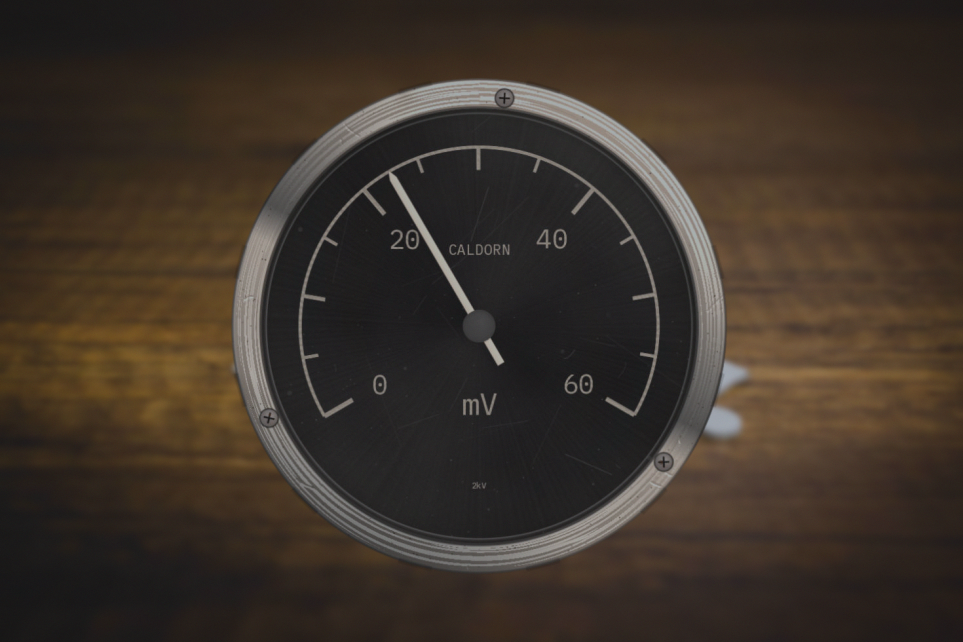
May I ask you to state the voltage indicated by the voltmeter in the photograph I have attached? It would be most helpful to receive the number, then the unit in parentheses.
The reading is 22.5 (mV)
